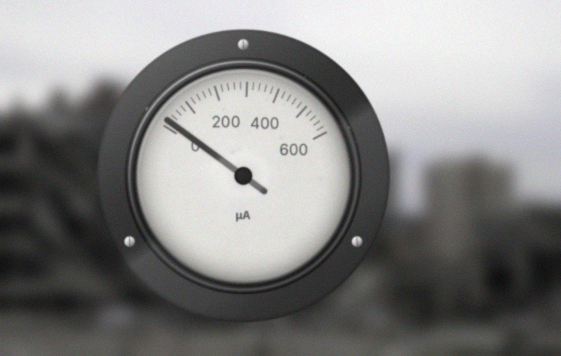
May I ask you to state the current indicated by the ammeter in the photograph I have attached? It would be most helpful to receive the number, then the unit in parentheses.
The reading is 20 (µA)
